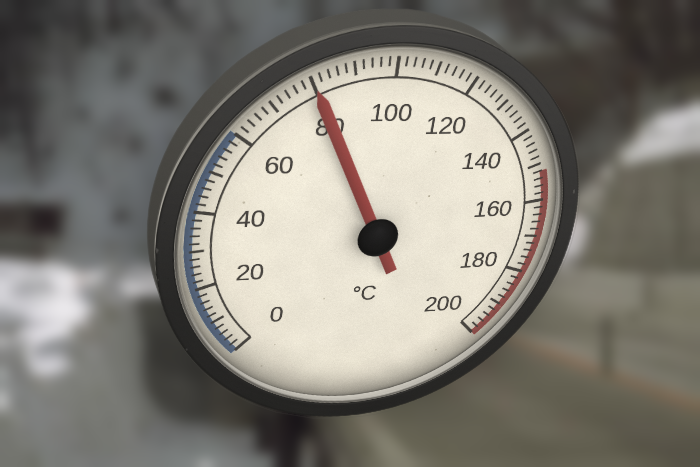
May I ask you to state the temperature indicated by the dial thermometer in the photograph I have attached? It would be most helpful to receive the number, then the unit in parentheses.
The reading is 80 (°C)
